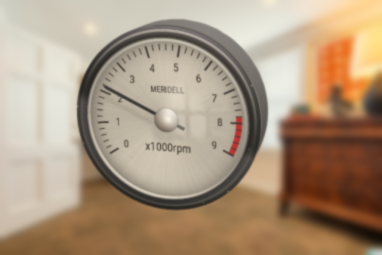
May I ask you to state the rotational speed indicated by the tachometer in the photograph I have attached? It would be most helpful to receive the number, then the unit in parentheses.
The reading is 2200 (rpm)
